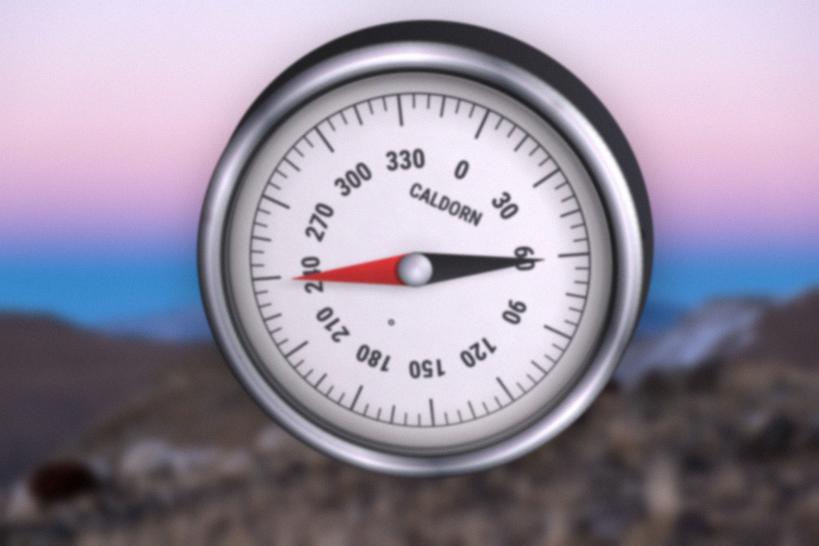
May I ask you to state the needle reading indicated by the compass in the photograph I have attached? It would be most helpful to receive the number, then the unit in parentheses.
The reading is 240 (°)
